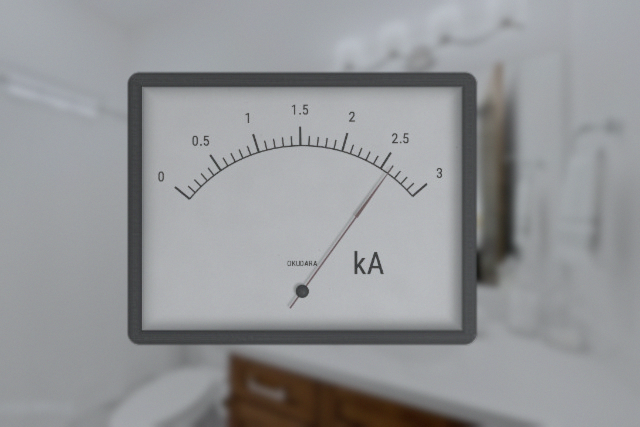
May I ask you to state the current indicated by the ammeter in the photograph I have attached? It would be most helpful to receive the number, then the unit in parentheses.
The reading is 2.6 (kA)
